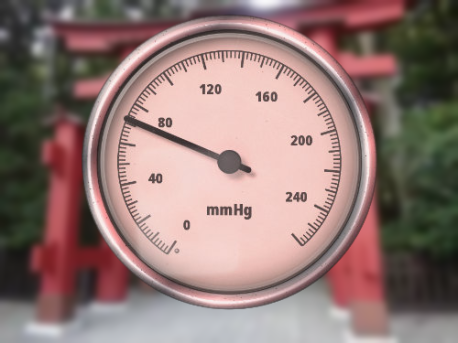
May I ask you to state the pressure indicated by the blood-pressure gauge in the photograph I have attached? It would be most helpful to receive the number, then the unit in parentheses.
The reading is 72 (mmHg)
